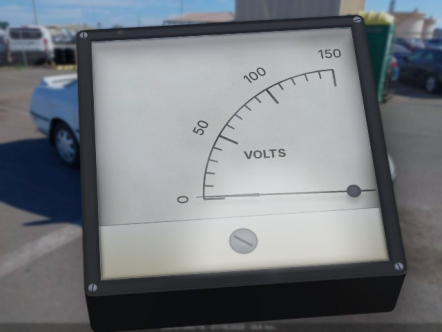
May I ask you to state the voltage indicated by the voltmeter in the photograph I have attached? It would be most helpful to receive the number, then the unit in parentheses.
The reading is 0 (V)
